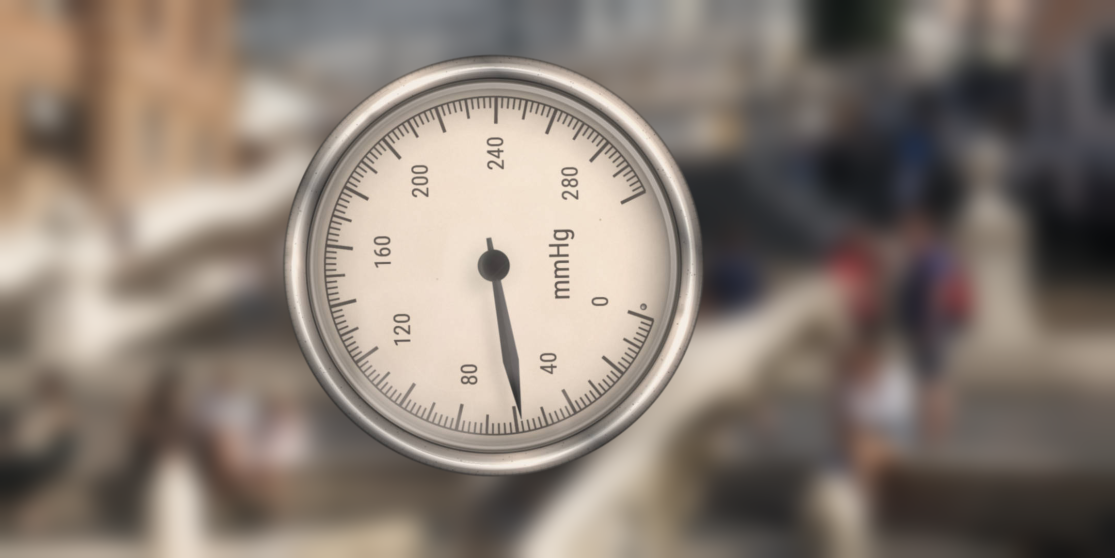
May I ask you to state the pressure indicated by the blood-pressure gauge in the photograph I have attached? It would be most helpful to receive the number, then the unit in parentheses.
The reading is 58 (mmHg)
